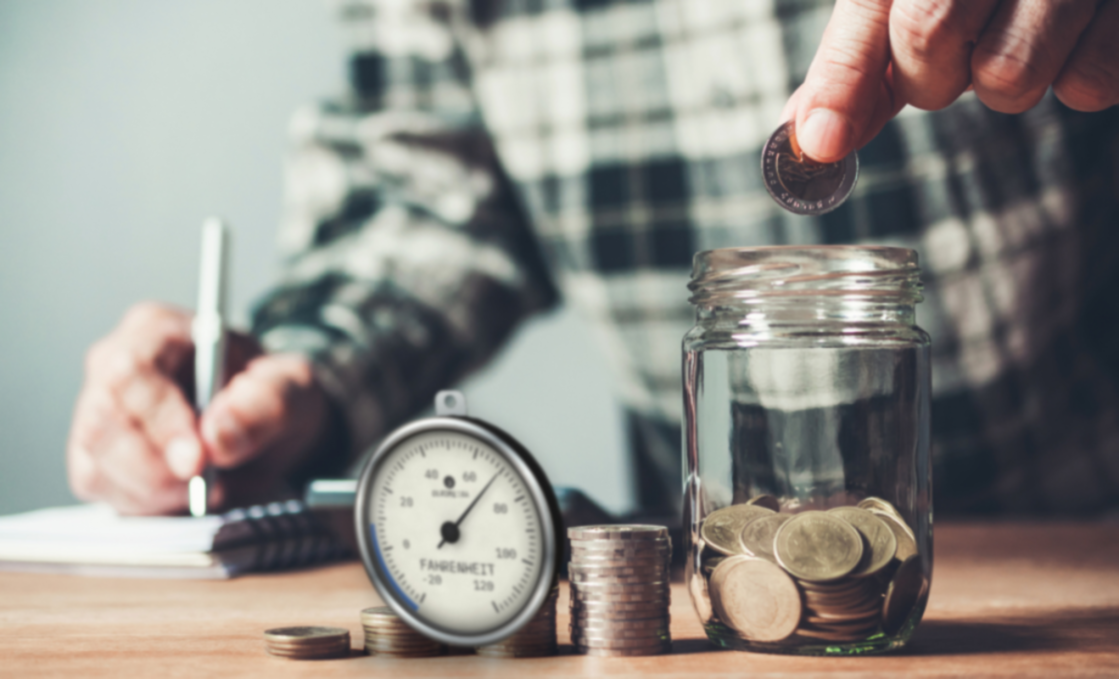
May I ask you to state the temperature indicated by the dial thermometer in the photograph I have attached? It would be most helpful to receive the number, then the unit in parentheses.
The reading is 70 (°F)
